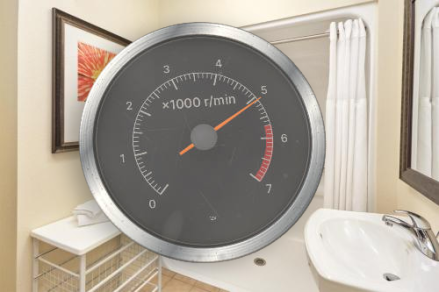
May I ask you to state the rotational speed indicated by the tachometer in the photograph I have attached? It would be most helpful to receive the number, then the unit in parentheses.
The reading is 5100 (rpm)
